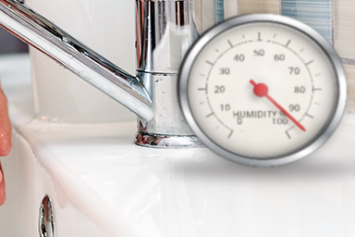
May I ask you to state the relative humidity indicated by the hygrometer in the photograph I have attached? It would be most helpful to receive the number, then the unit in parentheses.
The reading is 95 (%)
